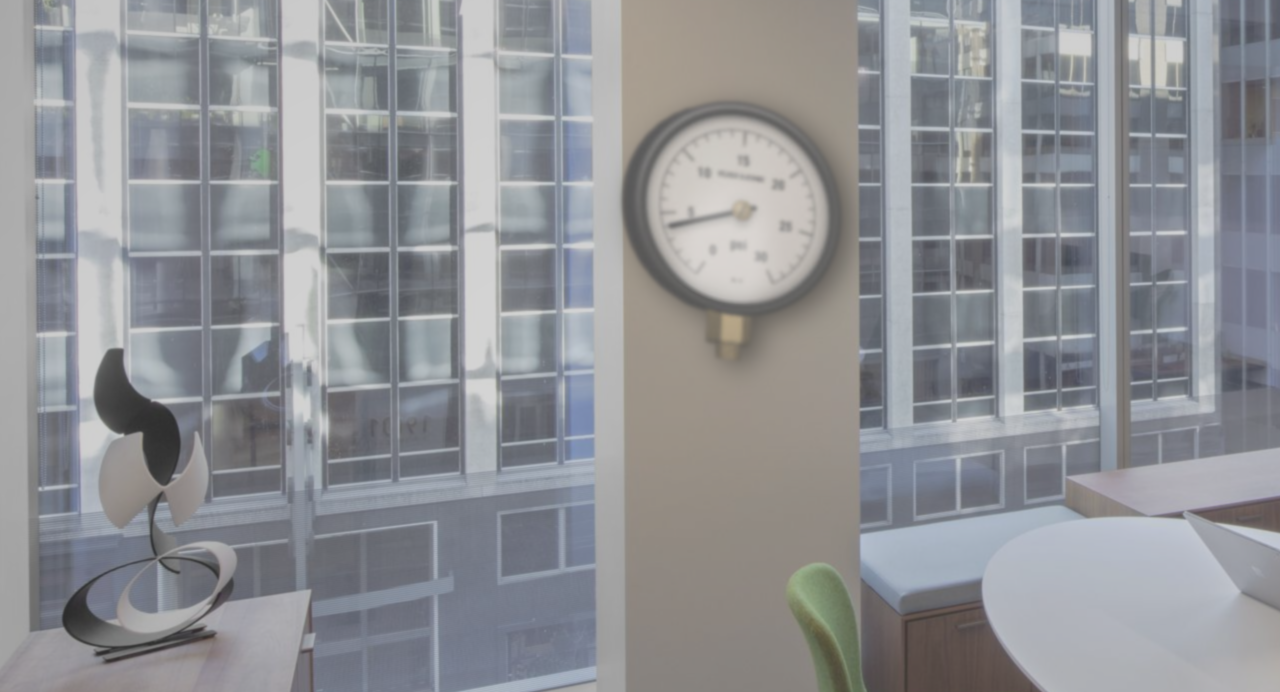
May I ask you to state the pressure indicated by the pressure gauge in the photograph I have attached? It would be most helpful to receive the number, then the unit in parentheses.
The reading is 4 (psi)
